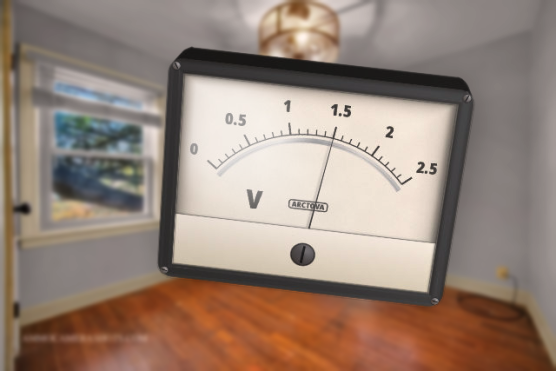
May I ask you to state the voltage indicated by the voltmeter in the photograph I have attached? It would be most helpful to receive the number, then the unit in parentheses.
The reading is 1.5 (V)
